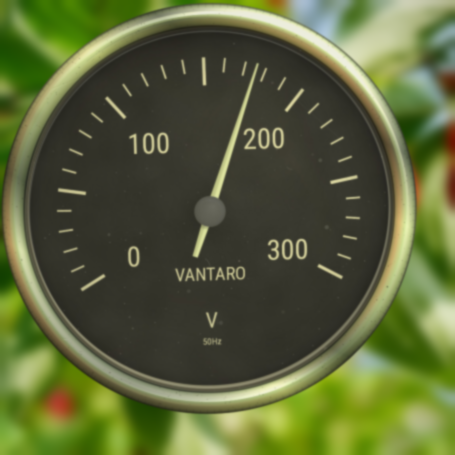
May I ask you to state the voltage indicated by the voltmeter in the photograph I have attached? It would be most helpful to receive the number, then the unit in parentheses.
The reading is 175 (V)
